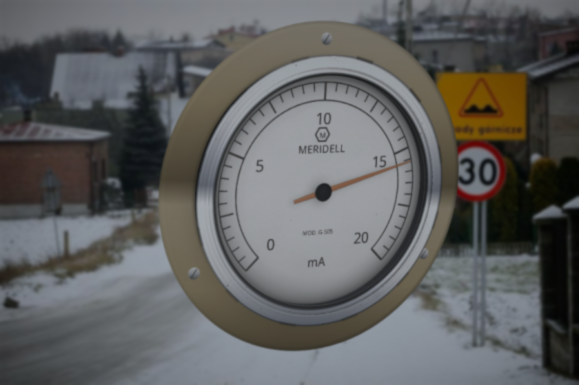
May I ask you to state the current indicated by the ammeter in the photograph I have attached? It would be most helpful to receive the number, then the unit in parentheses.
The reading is 15.5 (mA)
